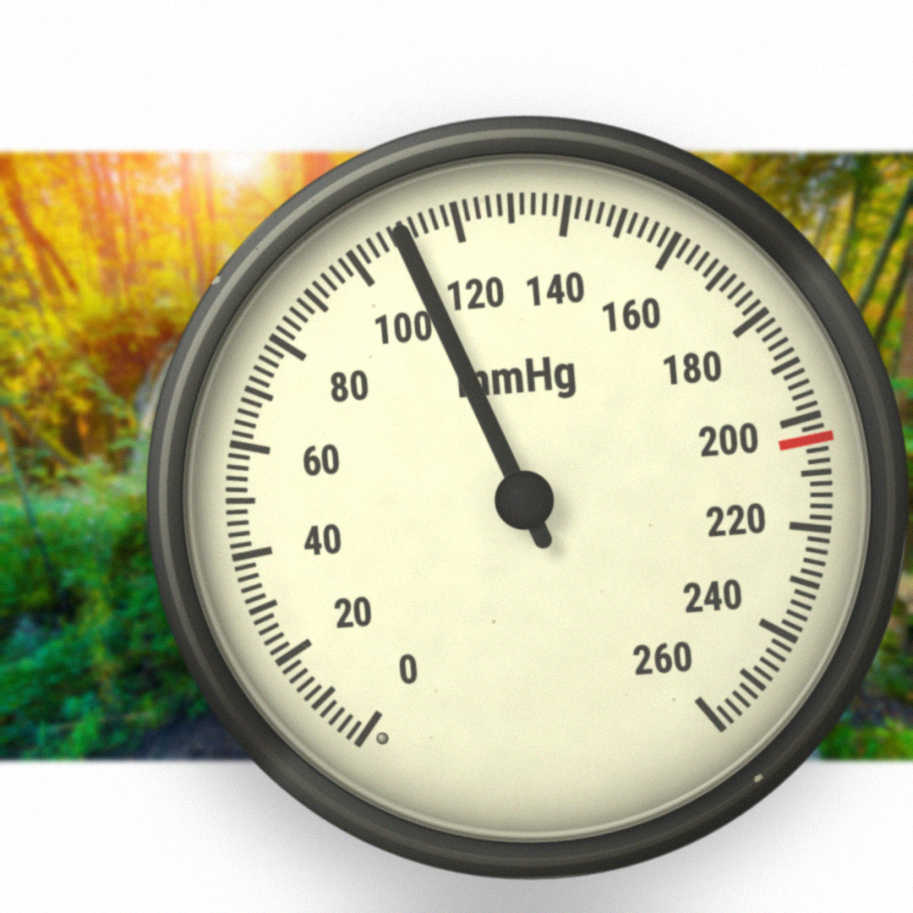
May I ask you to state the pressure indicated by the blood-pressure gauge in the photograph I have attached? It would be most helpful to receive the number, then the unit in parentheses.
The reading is 110 (mmHg)
